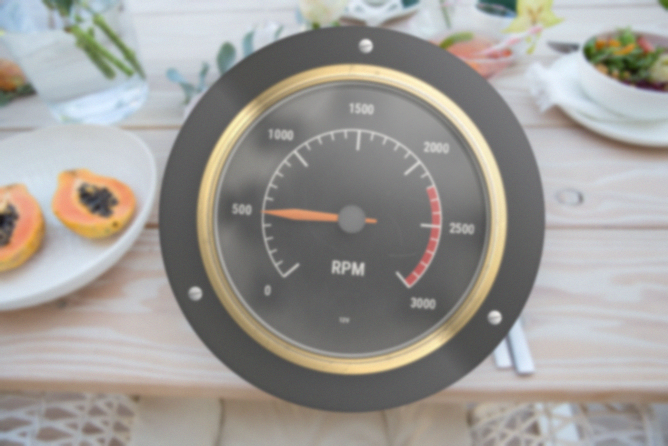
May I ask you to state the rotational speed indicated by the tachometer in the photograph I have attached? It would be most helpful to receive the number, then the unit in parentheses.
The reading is 500 (rpm)
